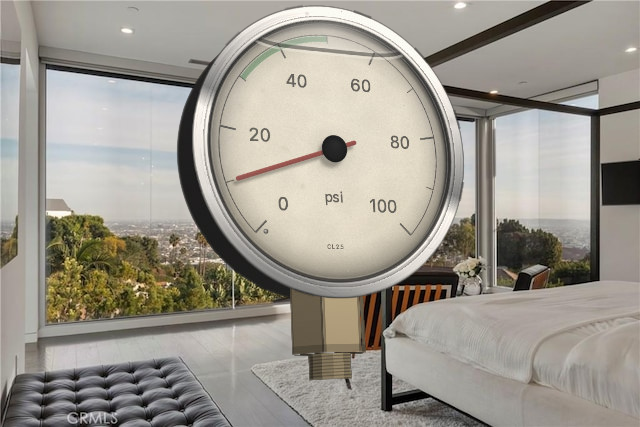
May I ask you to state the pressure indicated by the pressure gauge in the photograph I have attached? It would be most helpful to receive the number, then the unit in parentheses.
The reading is 10 (psi)
